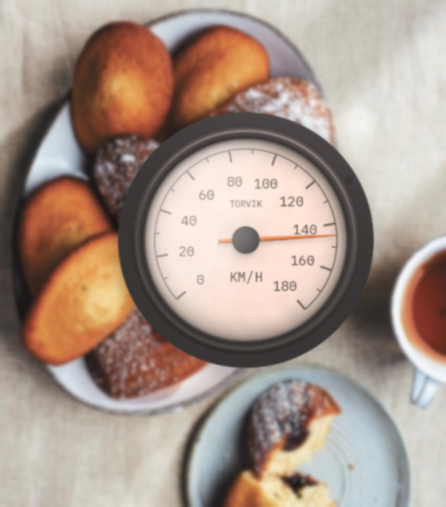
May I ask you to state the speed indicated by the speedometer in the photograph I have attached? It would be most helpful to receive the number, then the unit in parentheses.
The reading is 145 (km/h)
